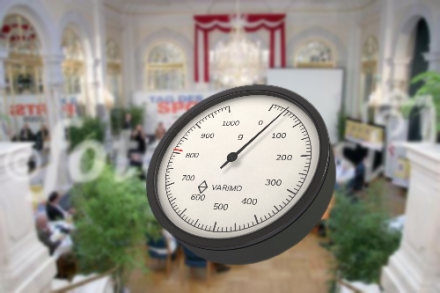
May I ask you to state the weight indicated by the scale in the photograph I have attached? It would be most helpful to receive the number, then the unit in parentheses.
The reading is 50 (g)
